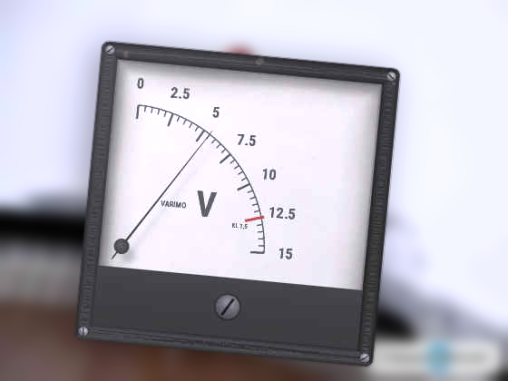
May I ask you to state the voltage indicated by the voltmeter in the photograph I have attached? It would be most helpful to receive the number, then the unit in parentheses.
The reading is 5.5 (V)
